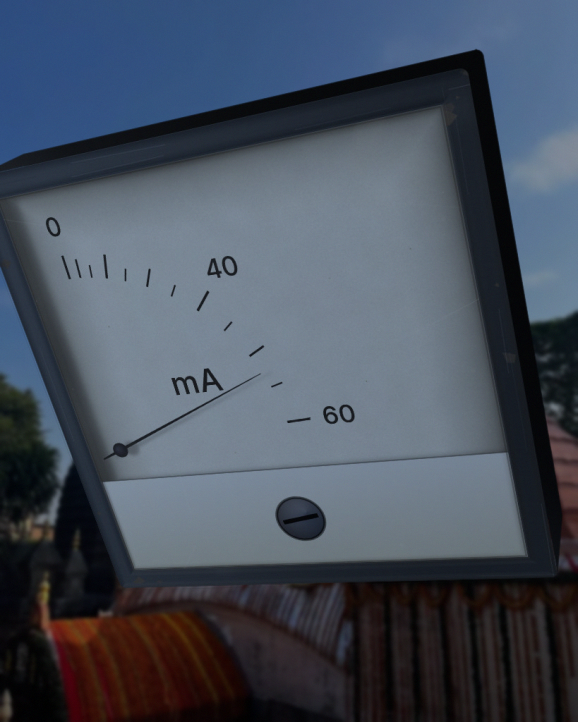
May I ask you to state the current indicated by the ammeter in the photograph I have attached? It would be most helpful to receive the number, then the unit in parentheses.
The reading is 52.5 (mA)
